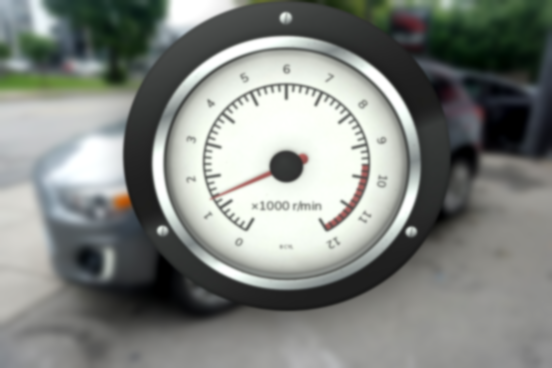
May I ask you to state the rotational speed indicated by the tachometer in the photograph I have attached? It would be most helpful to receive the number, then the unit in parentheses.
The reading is 1400 (rpm)
